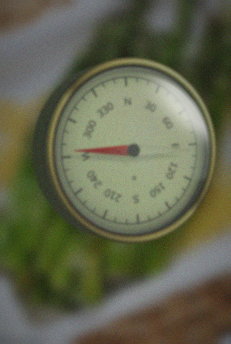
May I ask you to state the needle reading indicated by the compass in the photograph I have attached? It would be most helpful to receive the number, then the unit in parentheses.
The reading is 275 (°)
